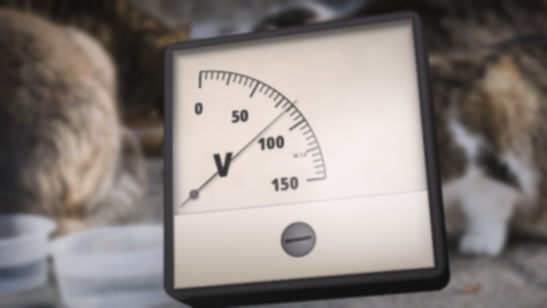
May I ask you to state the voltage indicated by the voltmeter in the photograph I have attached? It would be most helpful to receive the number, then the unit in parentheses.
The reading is 85 (V)
